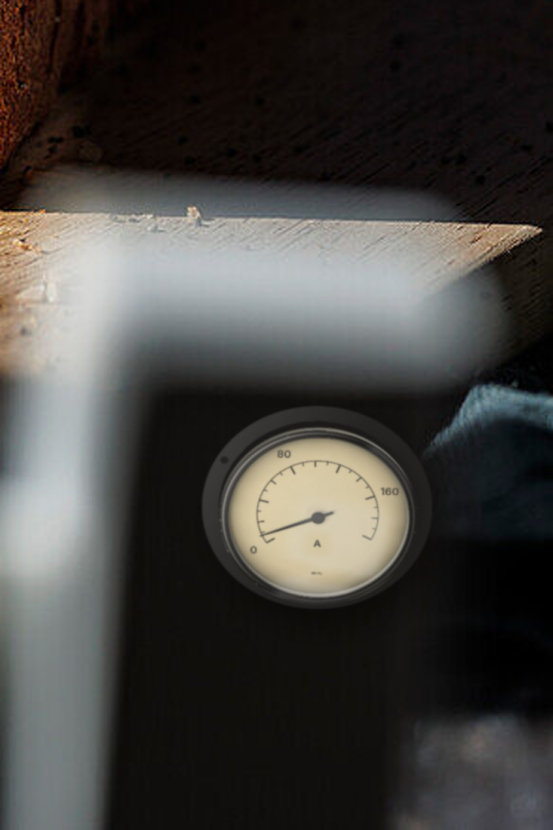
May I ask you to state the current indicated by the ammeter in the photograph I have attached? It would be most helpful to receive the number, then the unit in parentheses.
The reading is 10 (A)
